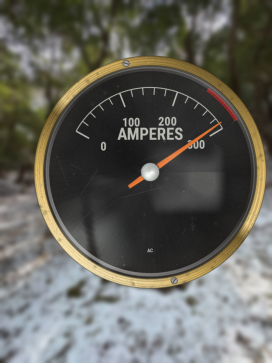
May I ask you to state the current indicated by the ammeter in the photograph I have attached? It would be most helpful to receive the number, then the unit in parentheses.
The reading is 290 (A)
